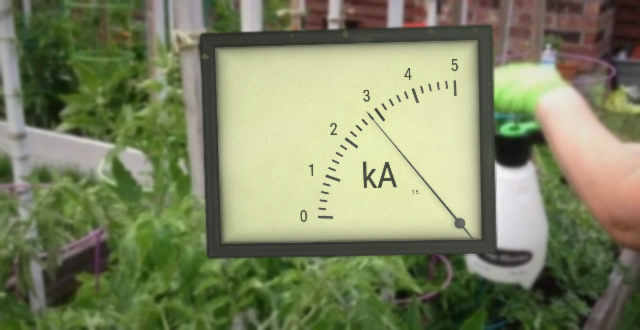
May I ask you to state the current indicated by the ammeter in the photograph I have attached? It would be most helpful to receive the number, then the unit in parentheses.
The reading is 2.8 (kA)
